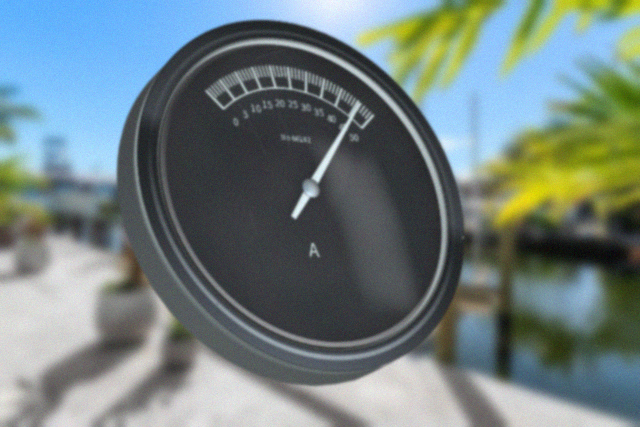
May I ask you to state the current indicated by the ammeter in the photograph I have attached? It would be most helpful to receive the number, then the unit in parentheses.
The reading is 45 (A)
